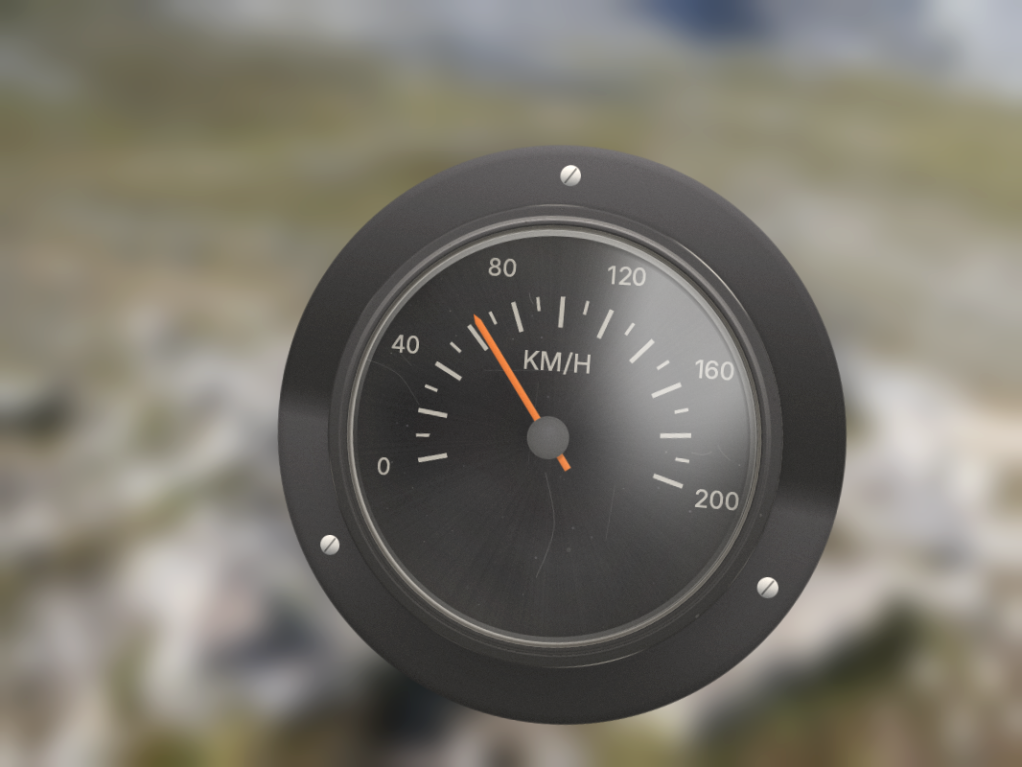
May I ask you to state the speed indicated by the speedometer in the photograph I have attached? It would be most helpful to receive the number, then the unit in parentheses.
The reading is 65 (km/h)
